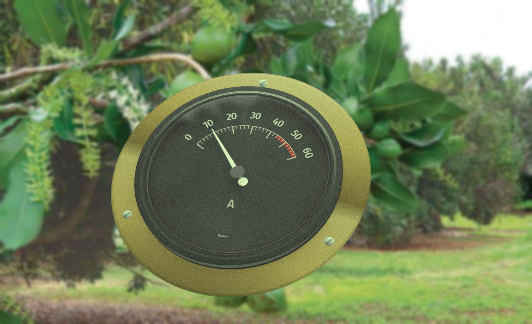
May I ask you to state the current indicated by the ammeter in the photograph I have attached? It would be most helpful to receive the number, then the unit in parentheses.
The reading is 10 (A)
